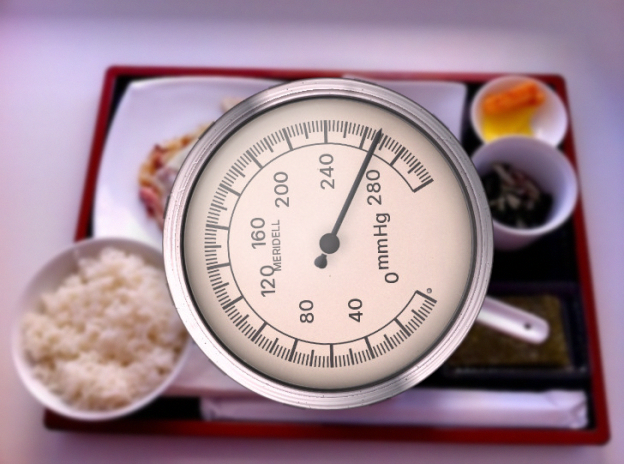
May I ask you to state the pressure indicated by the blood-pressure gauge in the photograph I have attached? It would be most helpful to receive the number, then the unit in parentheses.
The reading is 266 (mmHg)
